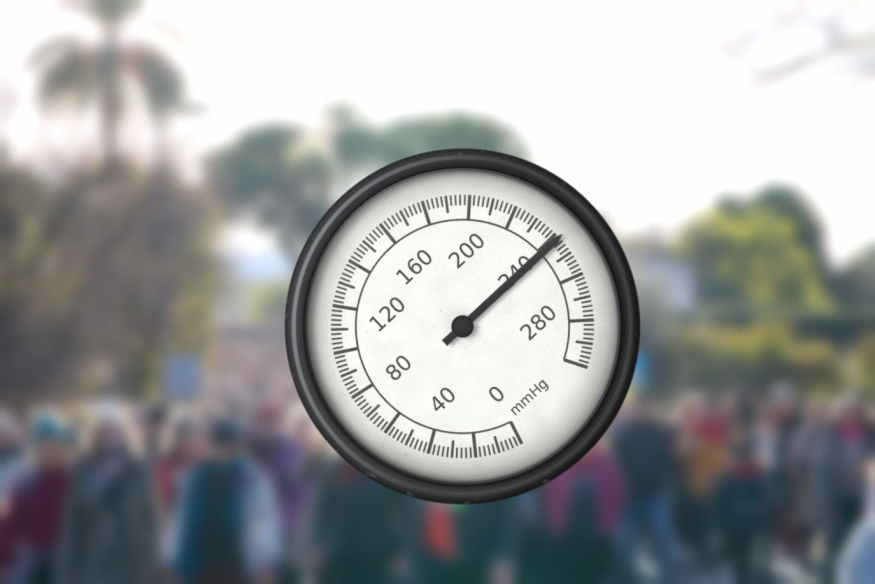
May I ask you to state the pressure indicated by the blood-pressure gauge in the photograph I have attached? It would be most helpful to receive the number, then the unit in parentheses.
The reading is 242 (mmHg)
